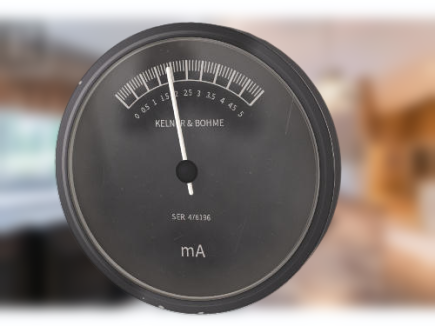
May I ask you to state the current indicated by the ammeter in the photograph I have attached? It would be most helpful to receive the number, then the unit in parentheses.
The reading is 2 (mA)
